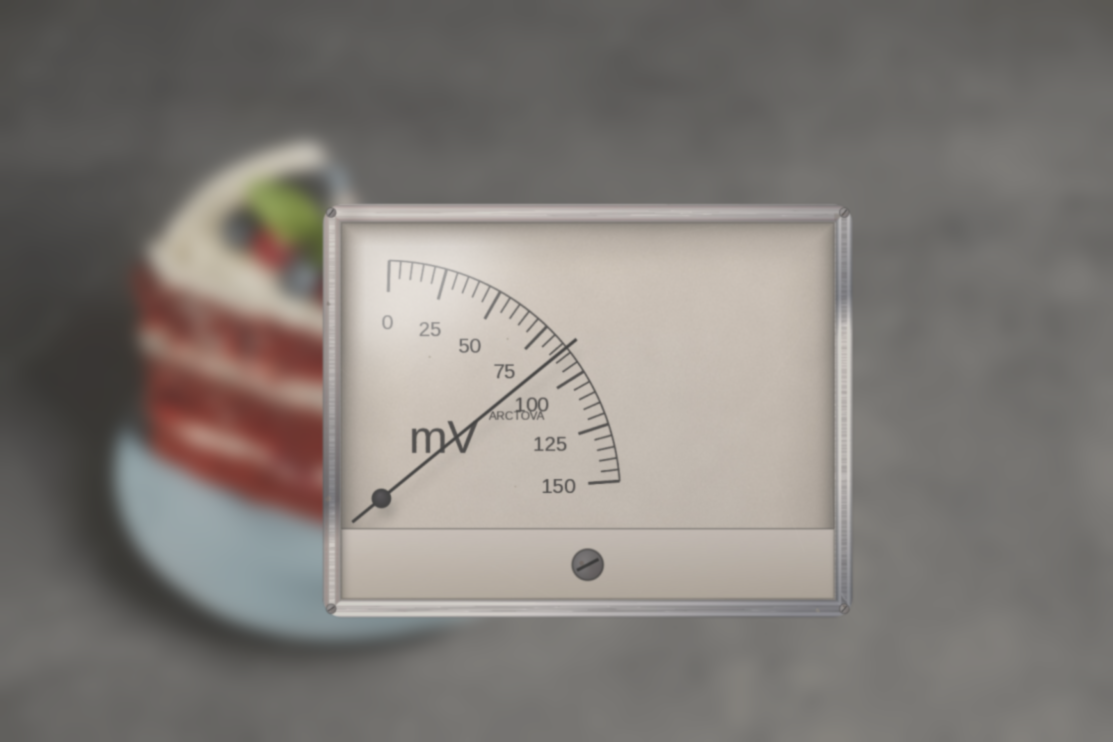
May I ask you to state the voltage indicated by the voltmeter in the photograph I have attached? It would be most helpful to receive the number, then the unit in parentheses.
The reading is 87.5 (mV)
